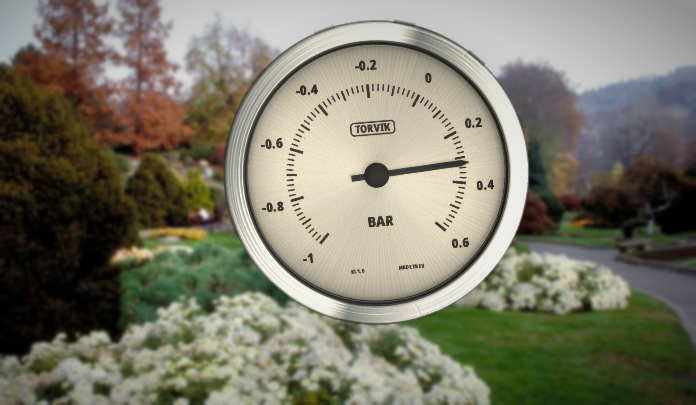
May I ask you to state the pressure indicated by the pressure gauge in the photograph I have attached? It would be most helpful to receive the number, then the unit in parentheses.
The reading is 0.32 (bar)
